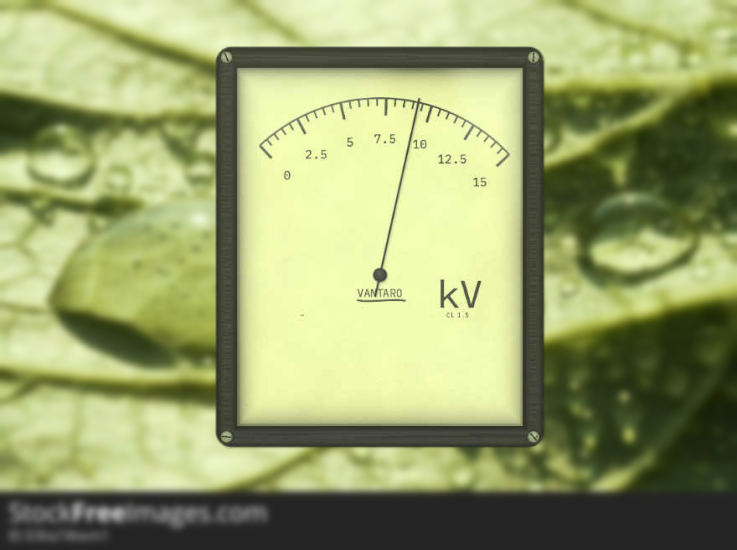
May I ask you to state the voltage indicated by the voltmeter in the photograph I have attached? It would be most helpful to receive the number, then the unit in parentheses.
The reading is 9.25 (kV)
